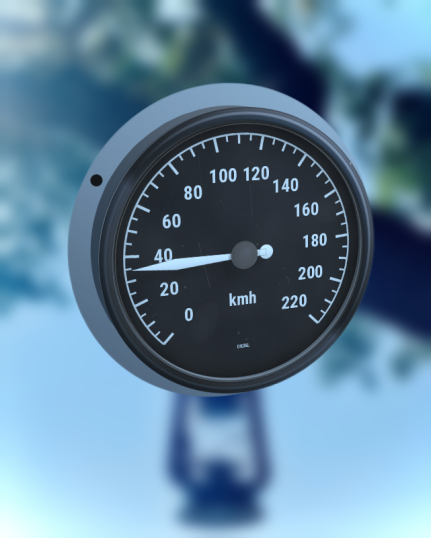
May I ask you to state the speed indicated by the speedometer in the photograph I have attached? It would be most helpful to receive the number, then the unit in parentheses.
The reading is 35 (km/h)
